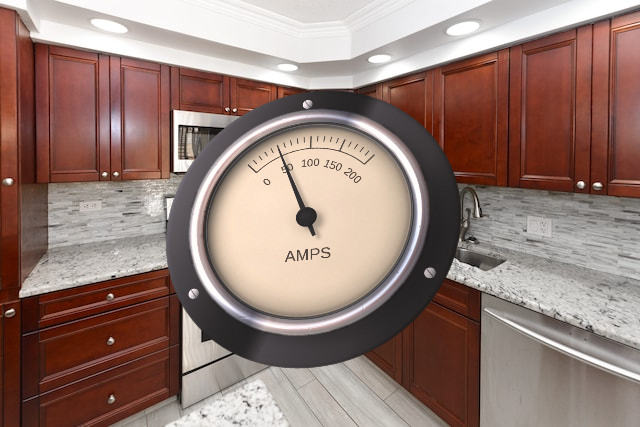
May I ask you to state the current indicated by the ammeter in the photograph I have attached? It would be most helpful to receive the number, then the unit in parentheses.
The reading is 50 (A)
